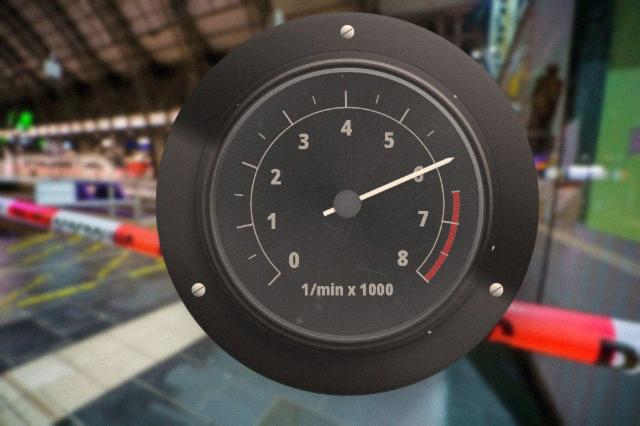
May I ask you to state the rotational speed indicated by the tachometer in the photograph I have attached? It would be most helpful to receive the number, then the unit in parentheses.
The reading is 6000 (rpm)
